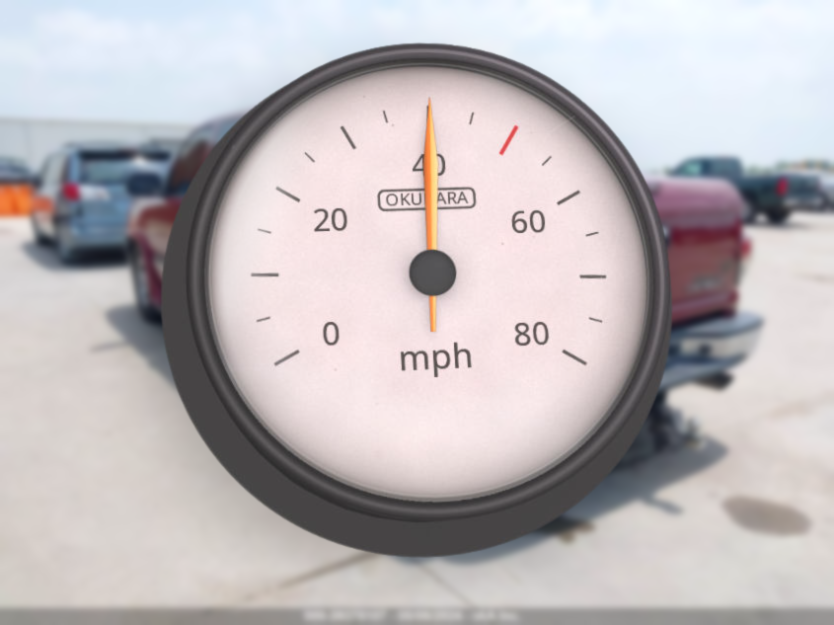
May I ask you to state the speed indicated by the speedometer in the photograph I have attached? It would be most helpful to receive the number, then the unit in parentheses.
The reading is 40 (mph)
